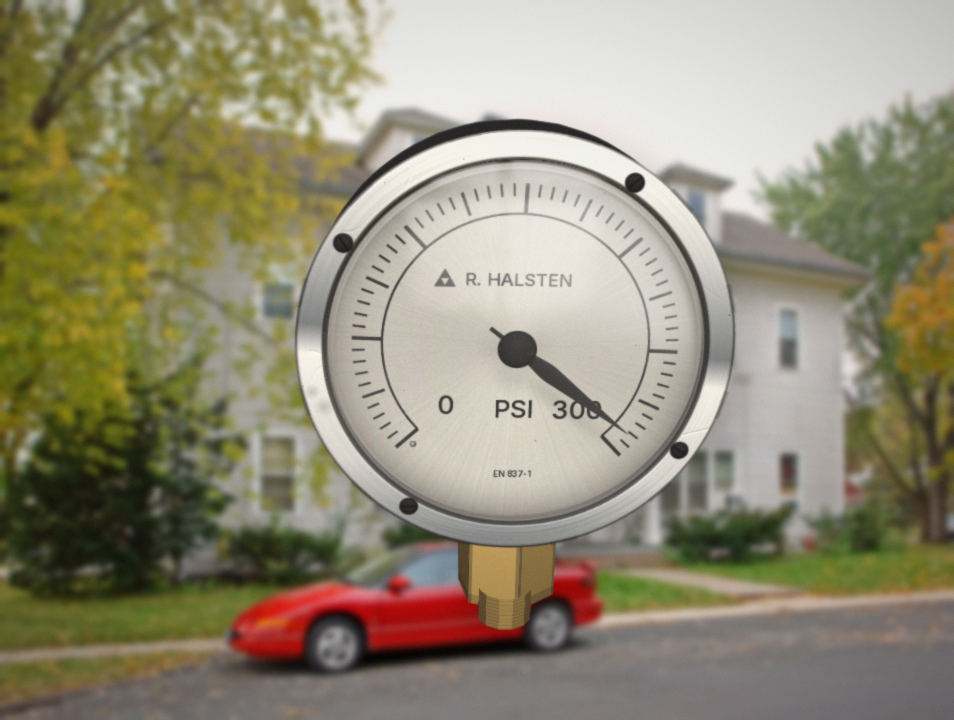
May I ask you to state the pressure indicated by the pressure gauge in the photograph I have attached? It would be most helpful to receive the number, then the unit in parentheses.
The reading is 290 (psi)
